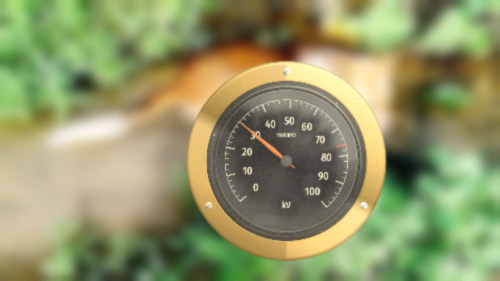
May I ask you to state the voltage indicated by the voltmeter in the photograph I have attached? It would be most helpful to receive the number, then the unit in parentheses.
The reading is 30 (kV)
